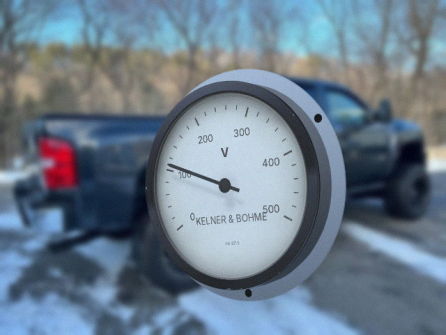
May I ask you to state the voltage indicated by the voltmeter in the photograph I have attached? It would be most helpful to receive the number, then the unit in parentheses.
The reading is 110 (V)
